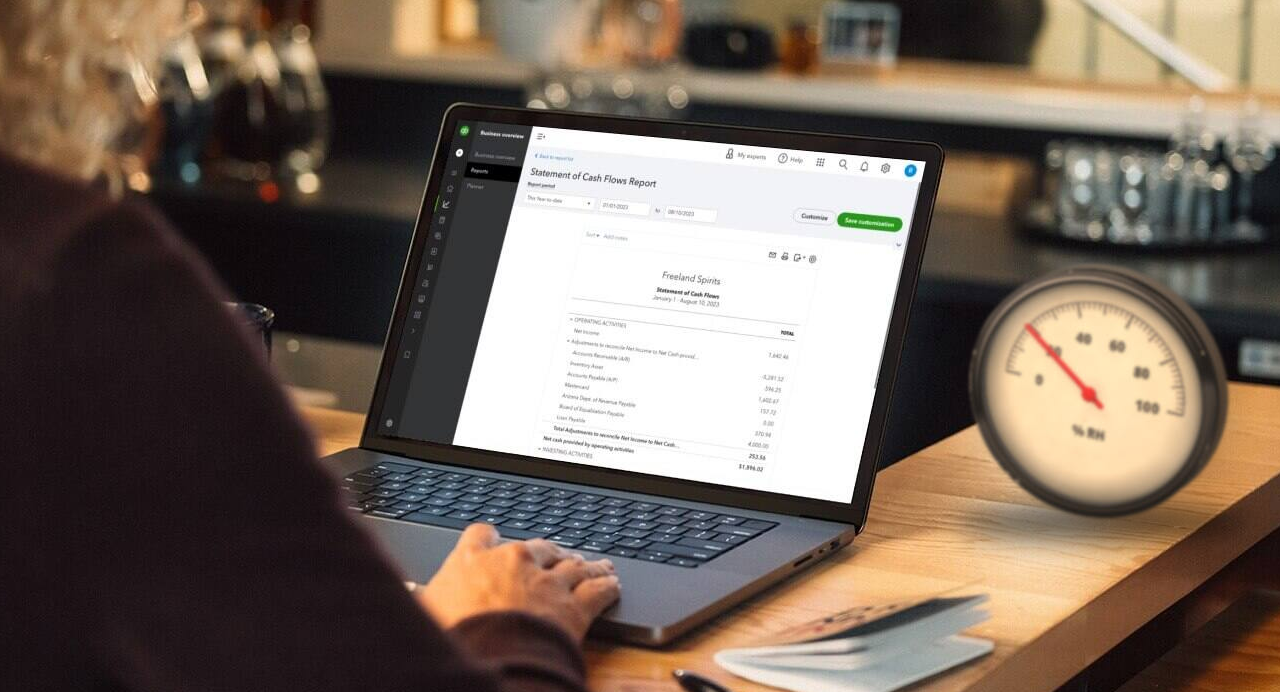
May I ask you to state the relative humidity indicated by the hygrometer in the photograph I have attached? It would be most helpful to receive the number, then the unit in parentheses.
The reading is 20 (%)
